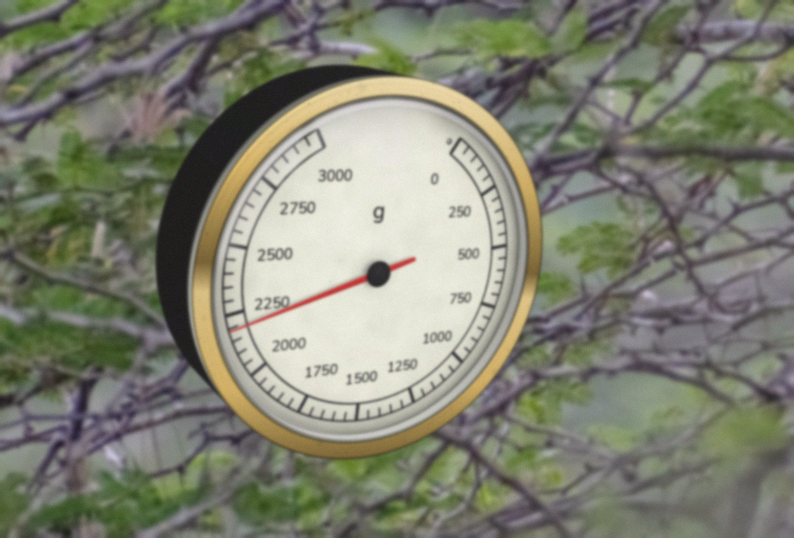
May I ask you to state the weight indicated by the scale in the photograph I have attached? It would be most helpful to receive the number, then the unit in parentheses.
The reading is 2200 (g)
